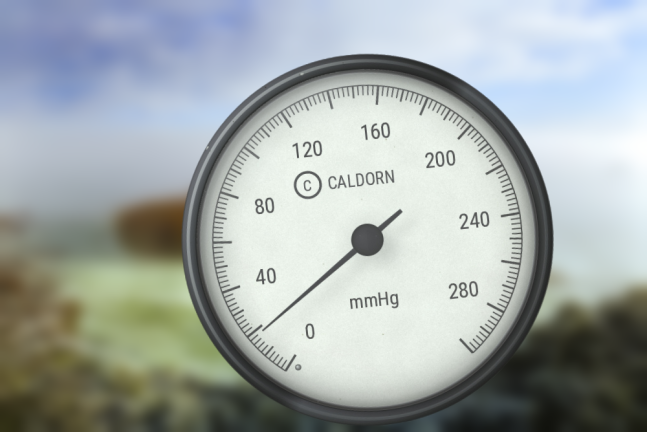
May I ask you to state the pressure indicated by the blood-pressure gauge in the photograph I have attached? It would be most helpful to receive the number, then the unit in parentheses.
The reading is 18 (mmHg)
